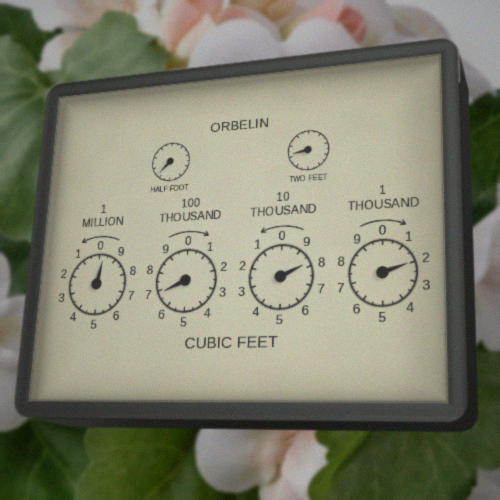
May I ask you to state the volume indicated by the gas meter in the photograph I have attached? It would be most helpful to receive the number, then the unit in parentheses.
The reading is 968200 (ft³)
